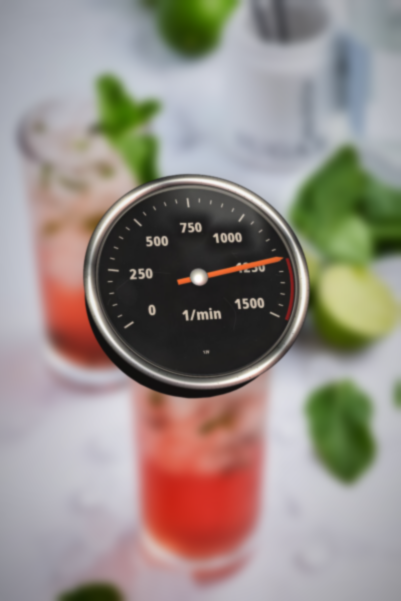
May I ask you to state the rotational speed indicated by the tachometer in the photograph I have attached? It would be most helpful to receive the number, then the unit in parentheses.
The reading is 1250 (rpm)
